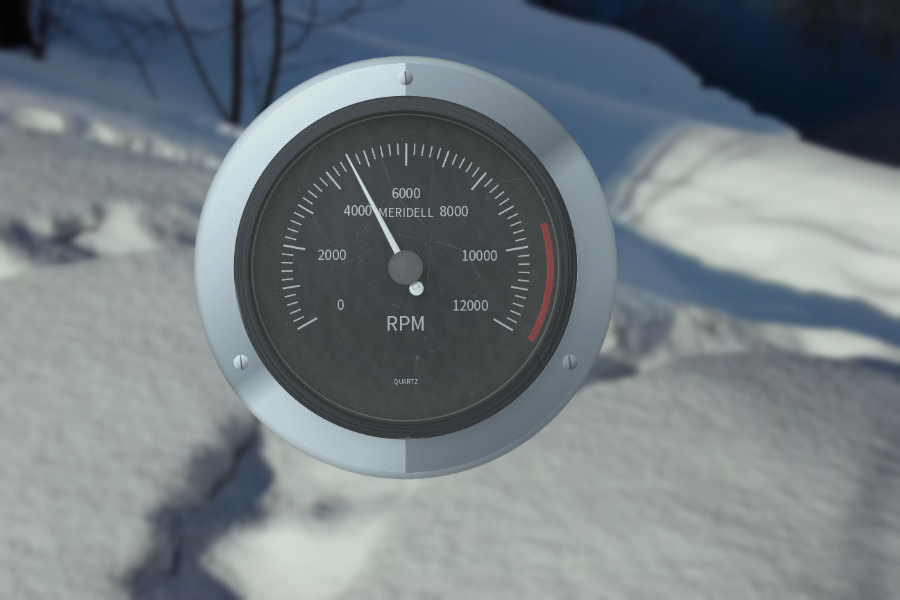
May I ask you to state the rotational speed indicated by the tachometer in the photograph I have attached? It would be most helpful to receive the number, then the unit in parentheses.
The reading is 4600 (rpm)
